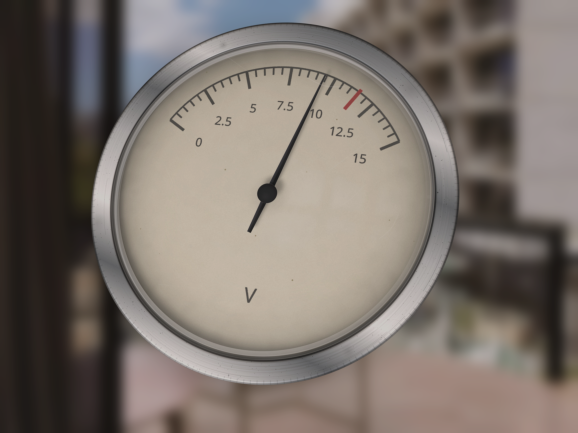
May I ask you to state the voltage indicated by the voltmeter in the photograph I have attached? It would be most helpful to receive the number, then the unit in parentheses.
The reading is 9.5 (V)
